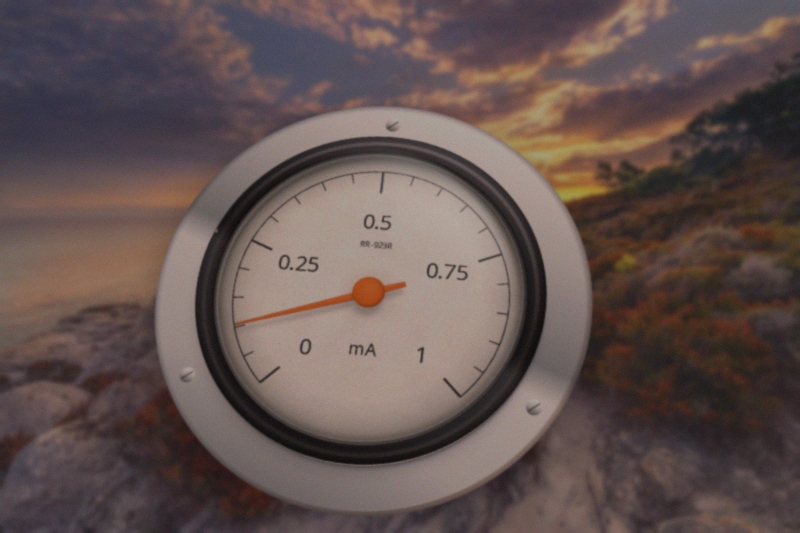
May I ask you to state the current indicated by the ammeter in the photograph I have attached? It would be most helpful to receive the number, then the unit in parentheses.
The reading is 0.1 (mA)
